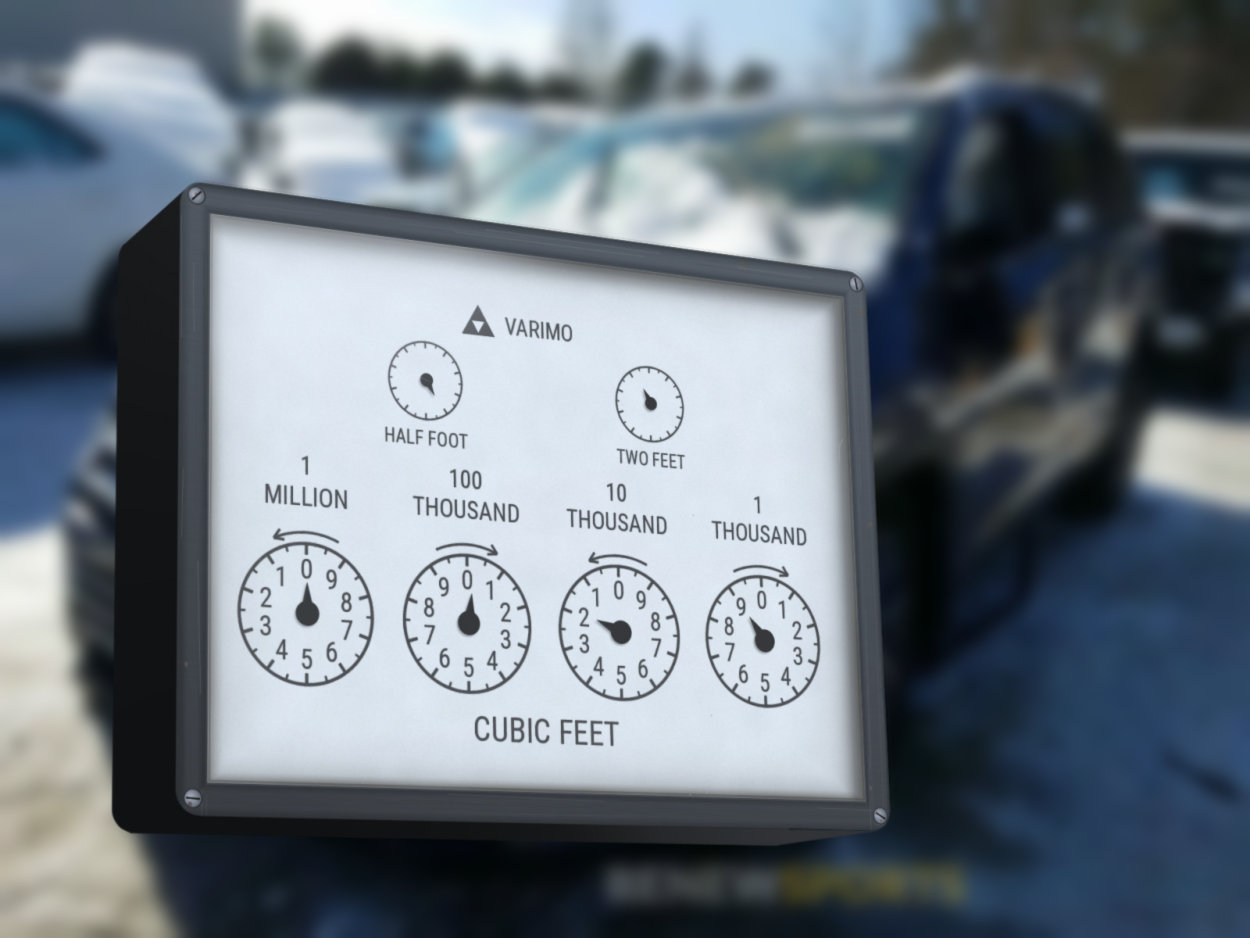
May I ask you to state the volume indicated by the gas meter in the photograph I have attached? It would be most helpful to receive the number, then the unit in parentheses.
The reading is 1900 (ft³)
